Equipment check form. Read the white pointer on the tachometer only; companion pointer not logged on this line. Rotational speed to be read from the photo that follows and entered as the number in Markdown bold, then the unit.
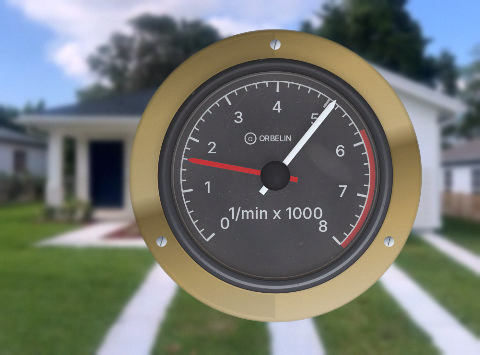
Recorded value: **5100** rpm
